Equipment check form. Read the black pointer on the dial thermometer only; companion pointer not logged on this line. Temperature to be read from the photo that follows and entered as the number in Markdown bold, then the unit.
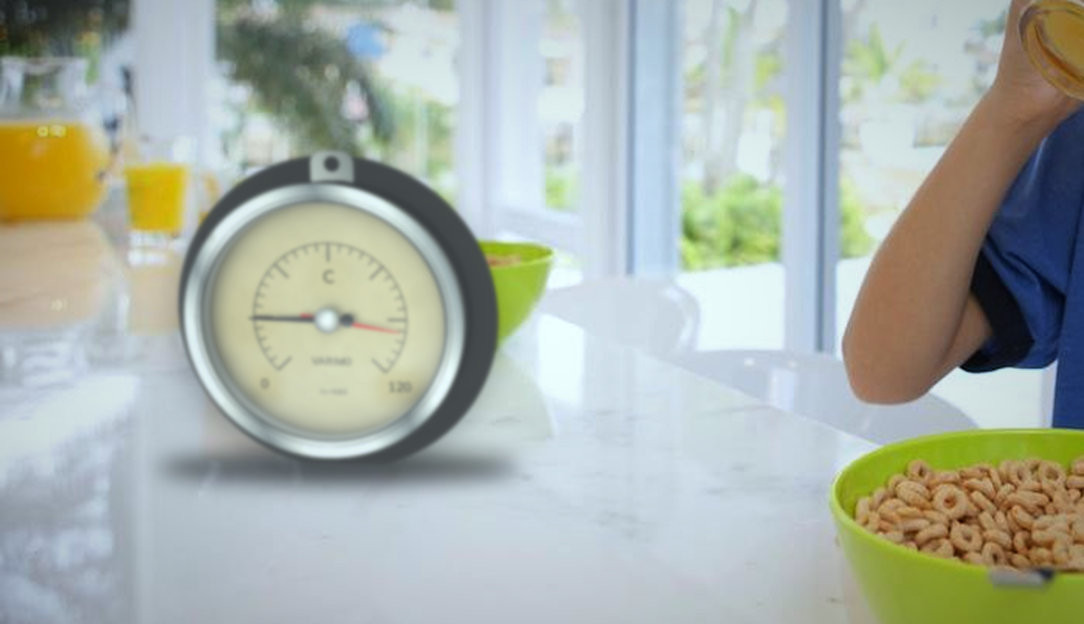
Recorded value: **20** °C
